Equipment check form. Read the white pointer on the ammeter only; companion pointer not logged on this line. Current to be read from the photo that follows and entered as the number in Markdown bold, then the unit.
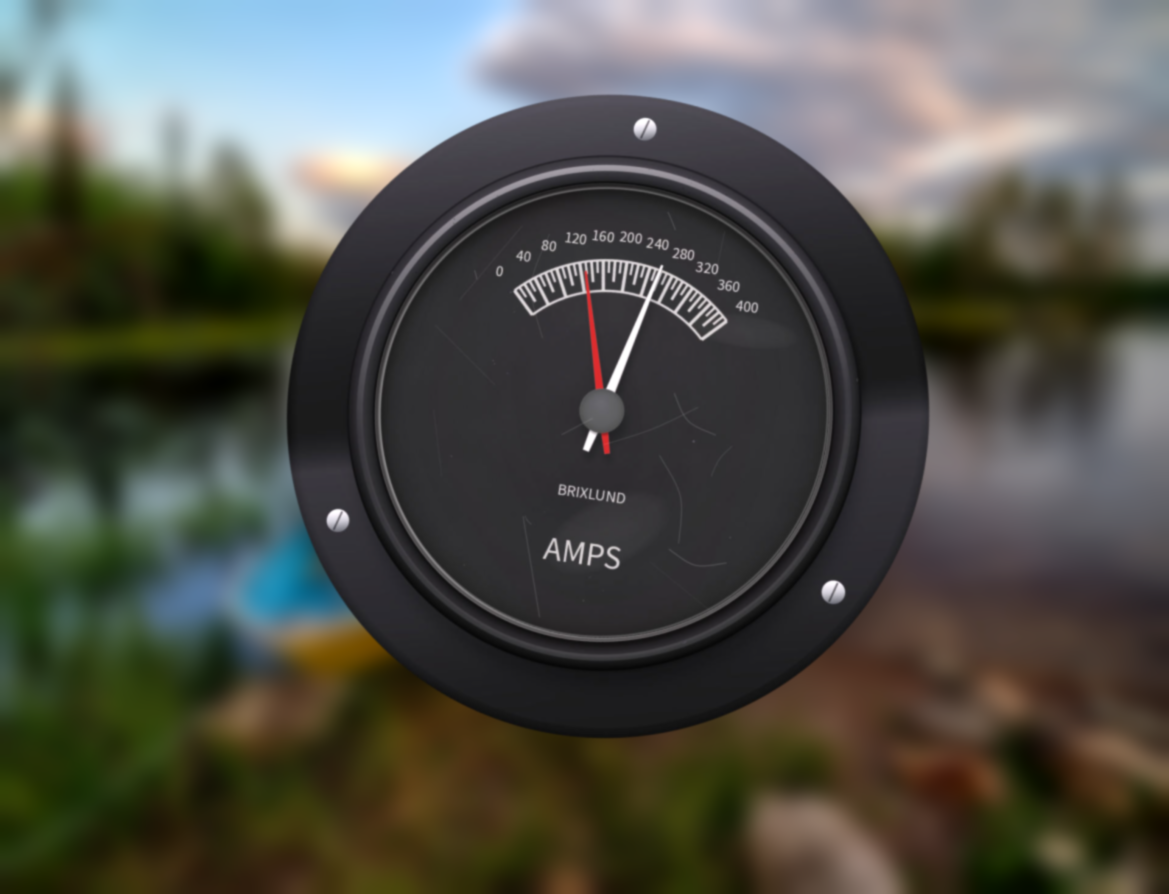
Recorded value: **260** A
